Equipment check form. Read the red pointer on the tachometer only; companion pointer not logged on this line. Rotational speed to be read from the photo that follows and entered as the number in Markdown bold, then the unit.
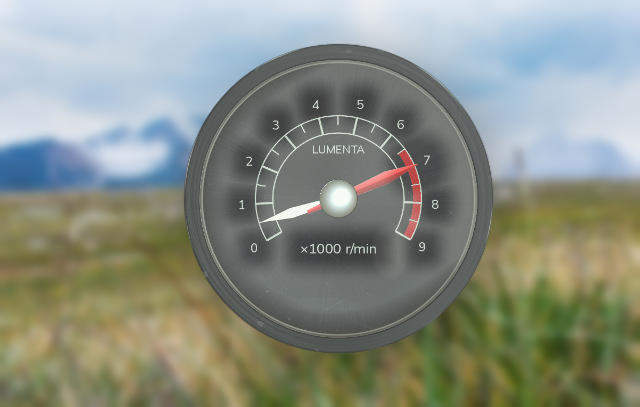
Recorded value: **7000** rpm
